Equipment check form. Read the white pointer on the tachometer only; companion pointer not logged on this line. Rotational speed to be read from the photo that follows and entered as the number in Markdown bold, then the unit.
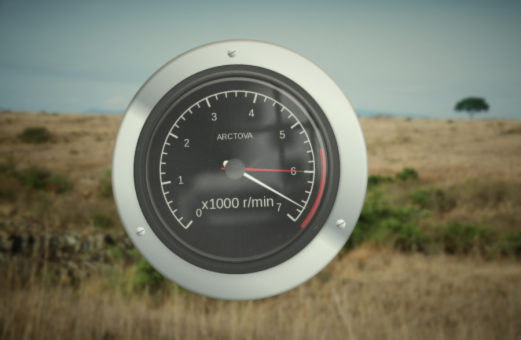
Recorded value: **6700** rpm
